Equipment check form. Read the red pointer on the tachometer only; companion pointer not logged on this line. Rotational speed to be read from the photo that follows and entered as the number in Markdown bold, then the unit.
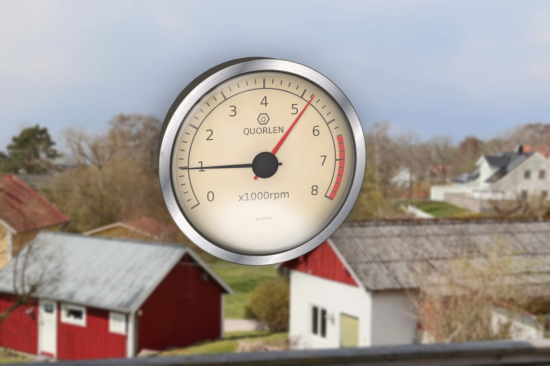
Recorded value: **5200** rpm
